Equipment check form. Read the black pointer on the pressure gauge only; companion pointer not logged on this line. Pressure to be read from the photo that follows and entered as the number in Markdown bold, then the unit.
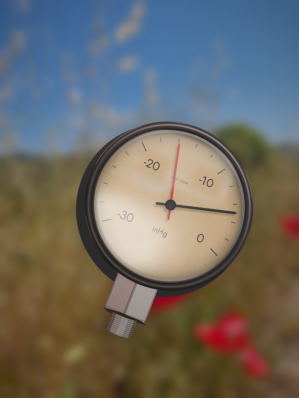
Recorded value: **-5** inHg
